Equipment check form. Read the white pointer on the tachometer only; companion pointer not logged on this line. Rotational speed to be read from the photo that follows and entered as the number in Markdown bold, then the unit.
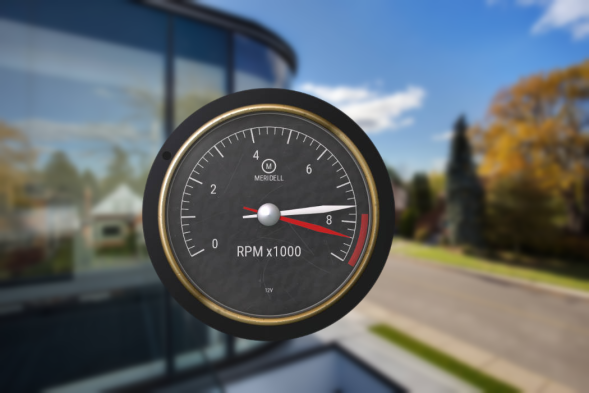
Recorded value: **7600** rpm
